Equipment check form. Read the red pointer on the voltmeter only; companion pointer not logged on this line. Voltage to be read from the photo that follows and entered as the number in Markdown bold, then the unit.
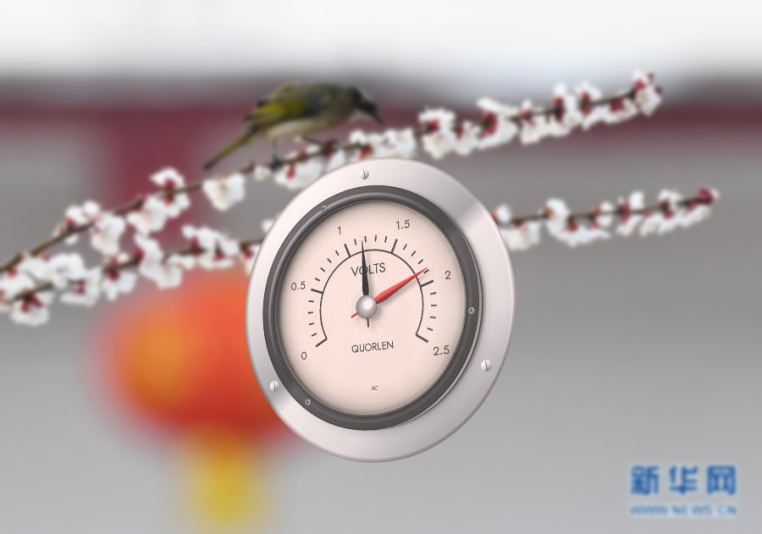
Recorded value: **1.9** V
